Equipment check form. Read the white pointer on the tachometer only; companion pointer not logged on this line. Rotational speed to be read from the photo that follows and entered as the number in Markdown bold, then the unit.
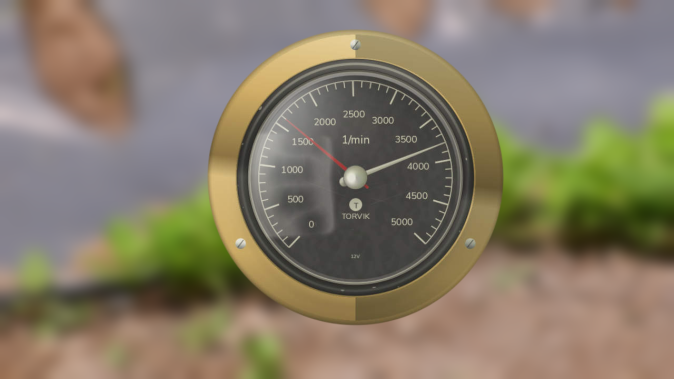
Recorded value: **3800** rpm
